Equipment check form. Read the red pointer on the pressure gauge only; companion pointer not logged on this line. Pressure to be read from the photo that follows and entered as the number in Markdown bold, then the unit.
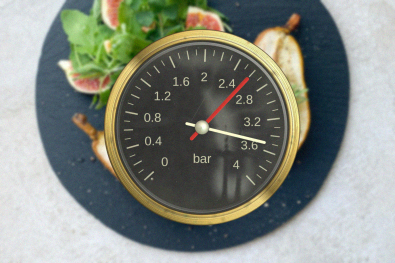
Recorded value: **2.6** bar
